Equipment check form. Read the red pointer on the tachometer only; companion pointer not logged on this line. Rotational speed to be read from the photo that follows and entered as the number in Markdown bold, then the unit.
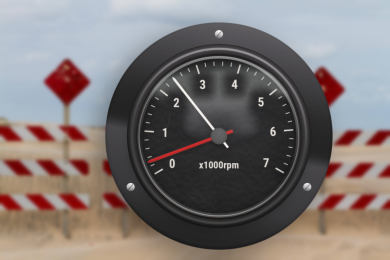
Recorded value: **300** rpm
